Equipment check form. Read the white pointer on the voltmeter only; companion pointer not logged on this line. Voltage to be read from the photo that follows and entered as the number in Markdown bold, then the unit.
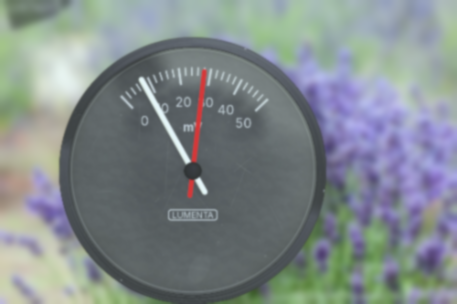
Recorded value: **8** mV
